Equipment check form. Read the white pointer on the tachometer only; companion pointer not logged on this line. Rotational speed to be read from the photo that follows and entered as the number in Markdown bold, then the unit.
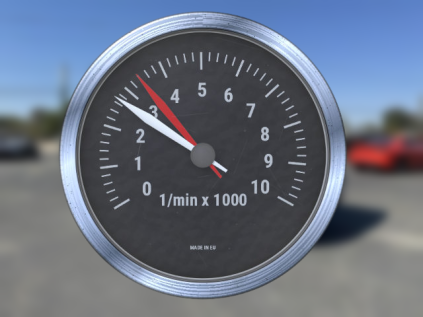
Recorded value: **2700** rpm
